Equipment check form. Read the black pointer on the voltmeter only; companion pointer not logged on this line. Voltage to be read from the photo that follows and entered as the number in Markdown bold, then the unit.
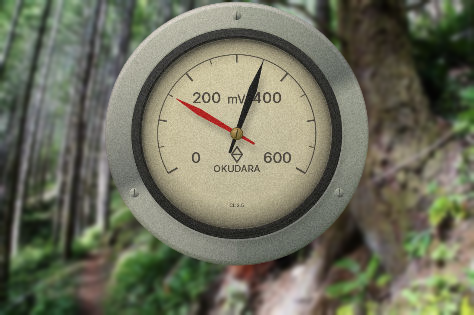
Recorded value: **350** mV
